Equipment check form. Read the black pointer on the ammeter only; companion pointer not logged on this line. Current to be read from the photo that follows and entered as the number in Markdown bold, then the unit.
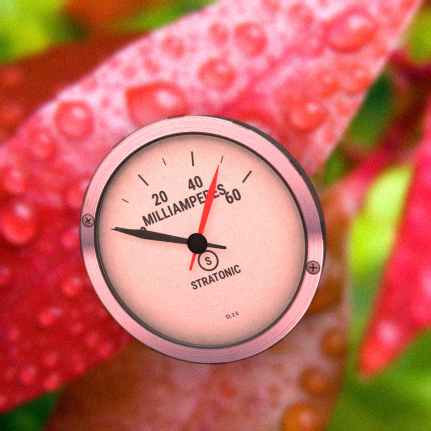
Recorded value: **0** mA
